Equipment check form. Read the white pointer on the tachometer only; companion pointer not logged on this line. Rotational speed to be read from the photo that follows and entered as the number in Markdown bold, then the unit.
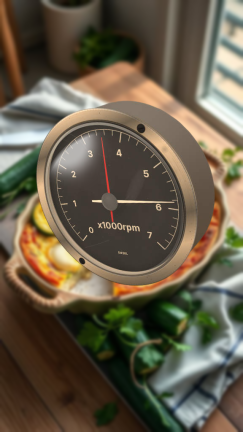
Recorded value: **5800** rpm
